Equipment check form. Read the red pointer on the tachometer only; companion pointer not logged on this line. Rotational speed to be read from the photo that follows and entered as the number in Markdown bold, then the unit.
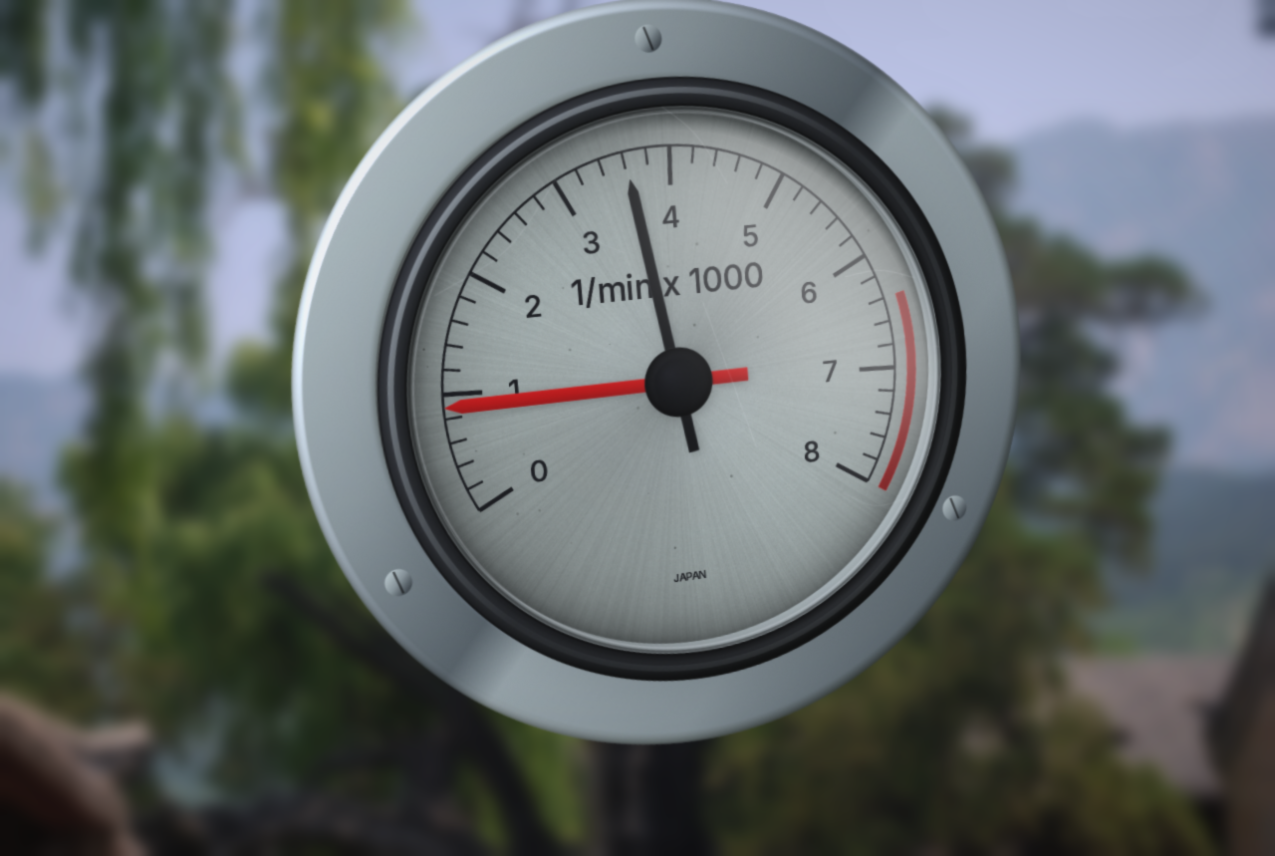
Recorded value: **900** rpm
